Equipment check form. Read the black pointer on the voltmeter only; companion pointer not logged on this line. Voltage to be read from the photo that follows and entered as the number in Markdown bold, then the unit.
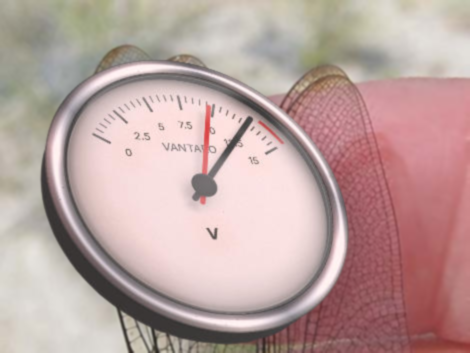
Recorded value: **12.5** V
